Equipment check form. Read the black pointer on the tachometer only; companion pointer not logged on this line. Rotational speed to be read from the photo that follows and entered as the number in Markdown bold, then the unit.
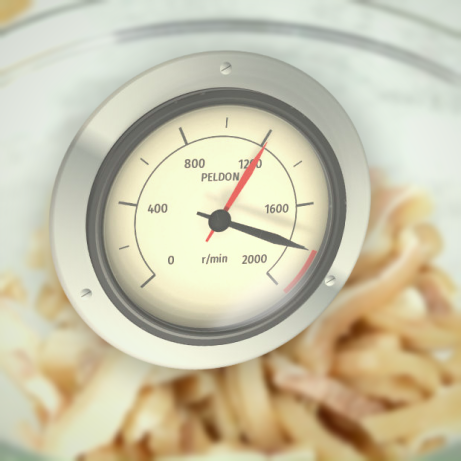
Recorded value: **1800** rpm
